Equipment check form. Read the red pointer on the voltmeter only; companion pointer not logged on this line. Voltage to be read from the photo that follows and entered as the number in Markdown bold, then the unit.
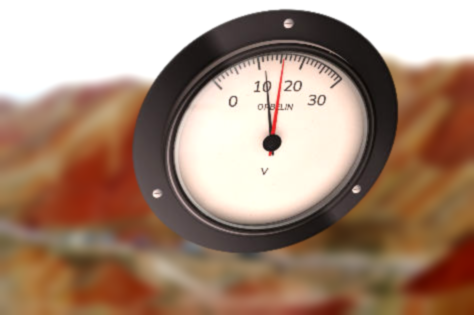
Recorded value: **15** V
